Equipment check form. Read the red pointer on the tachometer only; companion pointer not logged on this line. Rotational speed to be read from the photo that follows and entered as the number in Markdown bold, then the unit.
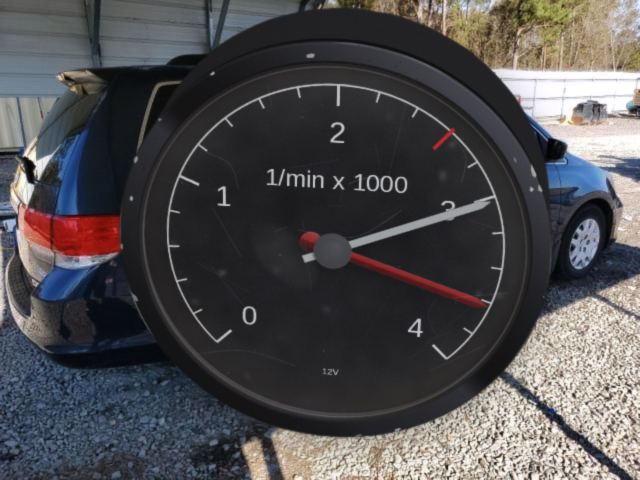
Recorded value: **3600** rpm
